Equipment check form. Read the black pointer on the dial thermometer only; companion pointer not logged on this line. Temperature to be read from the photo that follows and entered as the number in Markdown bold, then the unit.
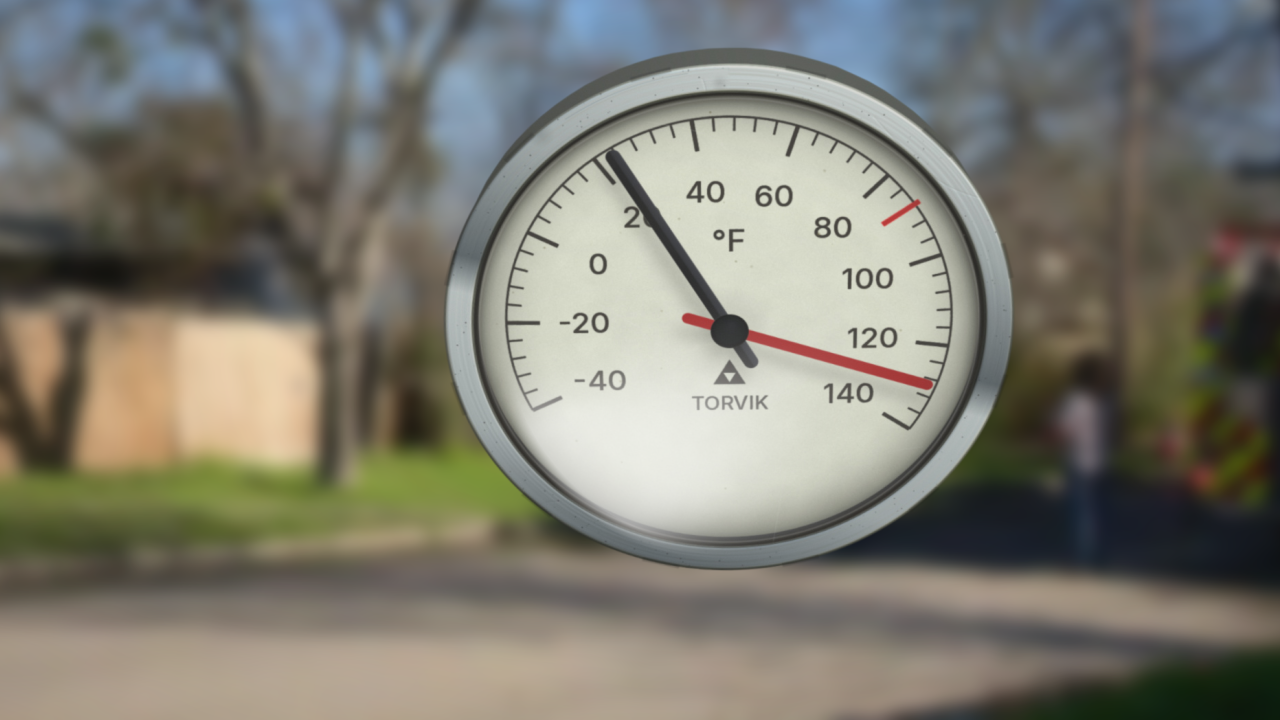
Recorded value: **24** °F
